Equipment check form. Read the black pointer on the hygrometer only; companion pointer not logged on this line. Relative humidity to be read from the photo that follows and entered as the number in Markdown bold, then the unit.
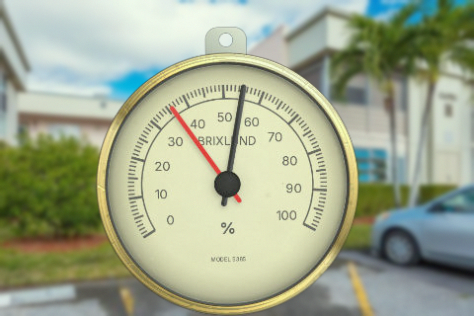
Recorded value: **55** %
